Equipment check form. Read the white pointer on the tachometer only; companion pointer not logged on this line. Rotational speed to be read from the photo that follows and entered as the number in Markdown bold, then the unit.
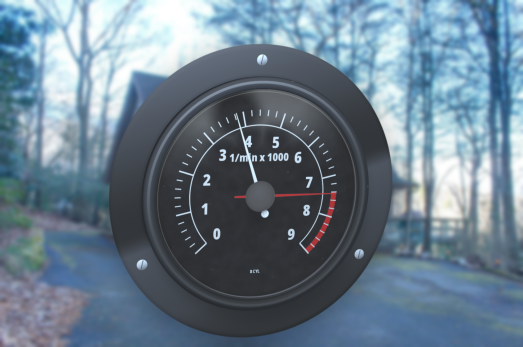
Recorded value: **3800** rpm
